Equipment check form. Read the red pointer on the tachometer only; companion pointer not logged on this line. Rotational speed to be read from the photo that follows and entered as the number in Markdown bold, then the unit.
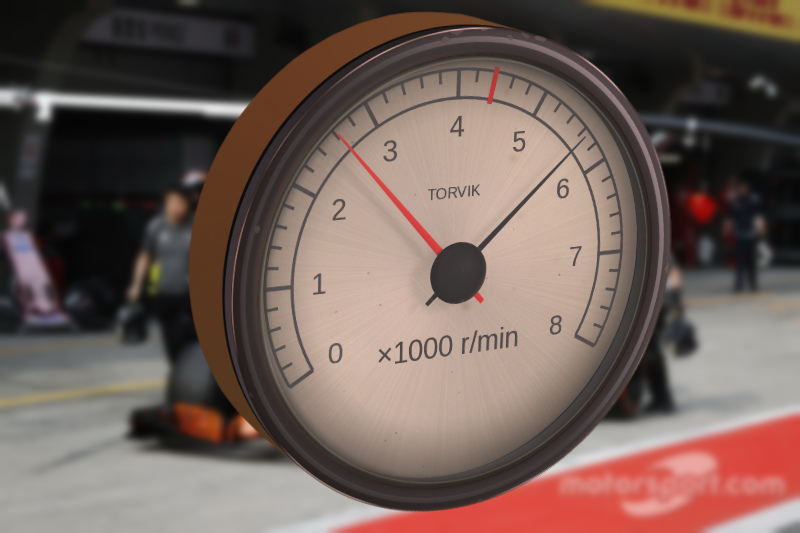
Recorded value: **2600** rpm
